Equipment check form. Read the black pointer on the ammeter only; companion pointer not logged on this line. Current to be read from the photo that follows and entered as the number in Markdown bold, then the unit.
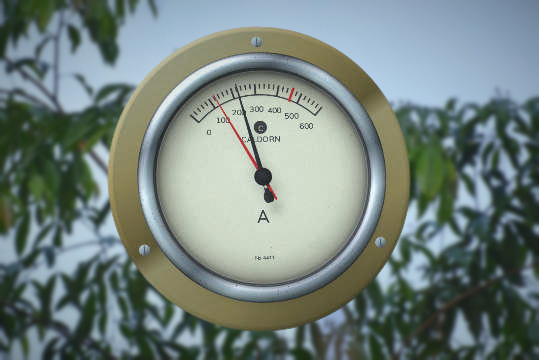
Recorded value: **220** A
